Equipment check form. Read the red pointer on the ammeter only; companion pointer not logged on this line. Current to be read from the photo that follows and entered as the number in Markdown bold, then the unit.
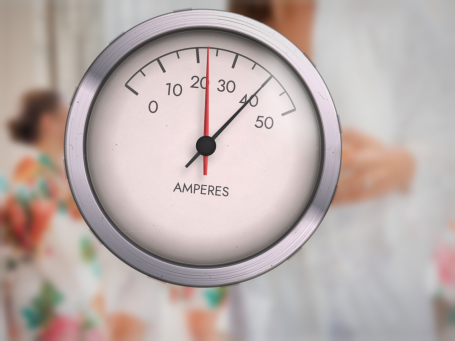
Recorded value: **22.5** A
